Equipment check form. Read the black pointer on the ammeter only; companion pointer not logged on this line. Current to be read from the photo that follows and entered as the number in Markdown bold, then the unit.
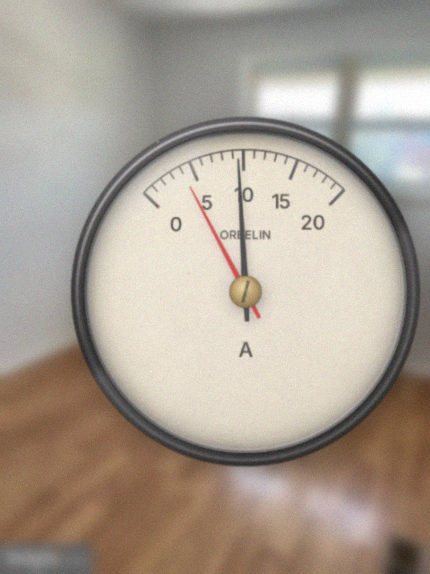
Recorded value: **9.5** A
